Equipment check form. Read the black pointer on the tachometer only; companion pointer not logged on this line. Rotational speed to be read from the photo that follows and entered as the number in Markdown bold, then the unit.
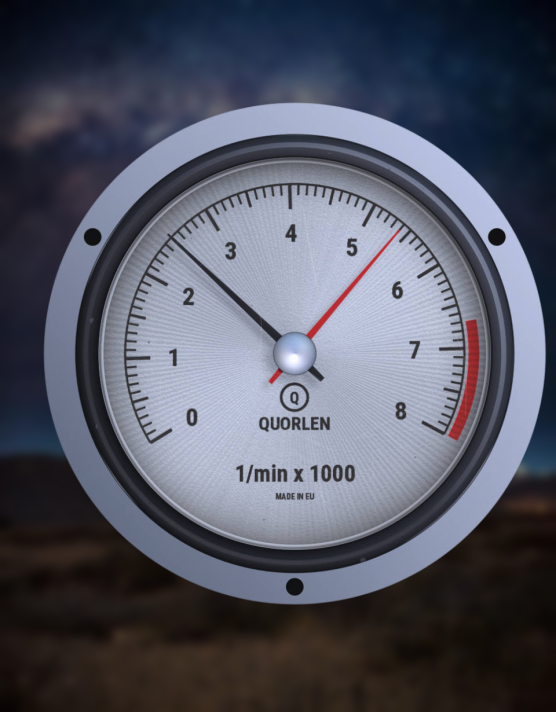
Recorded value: **2500** rpm
